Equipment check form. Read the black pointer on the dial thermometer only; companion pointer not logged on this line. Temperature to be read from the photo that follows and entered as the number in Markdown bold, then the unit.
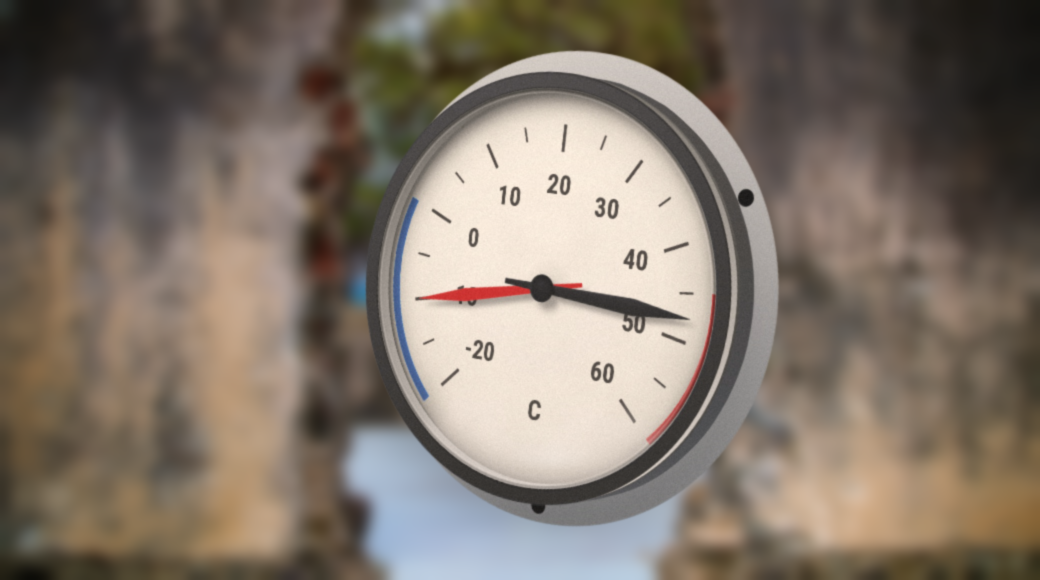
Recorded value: **47.5** °C
